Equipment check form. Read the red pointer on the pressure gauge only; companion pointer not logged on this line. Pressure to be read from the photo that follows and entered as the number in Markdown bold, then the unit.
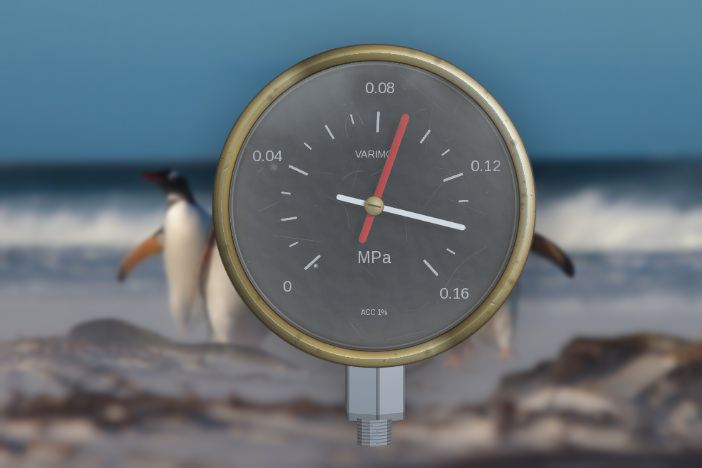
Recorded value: **0.09** MPa
